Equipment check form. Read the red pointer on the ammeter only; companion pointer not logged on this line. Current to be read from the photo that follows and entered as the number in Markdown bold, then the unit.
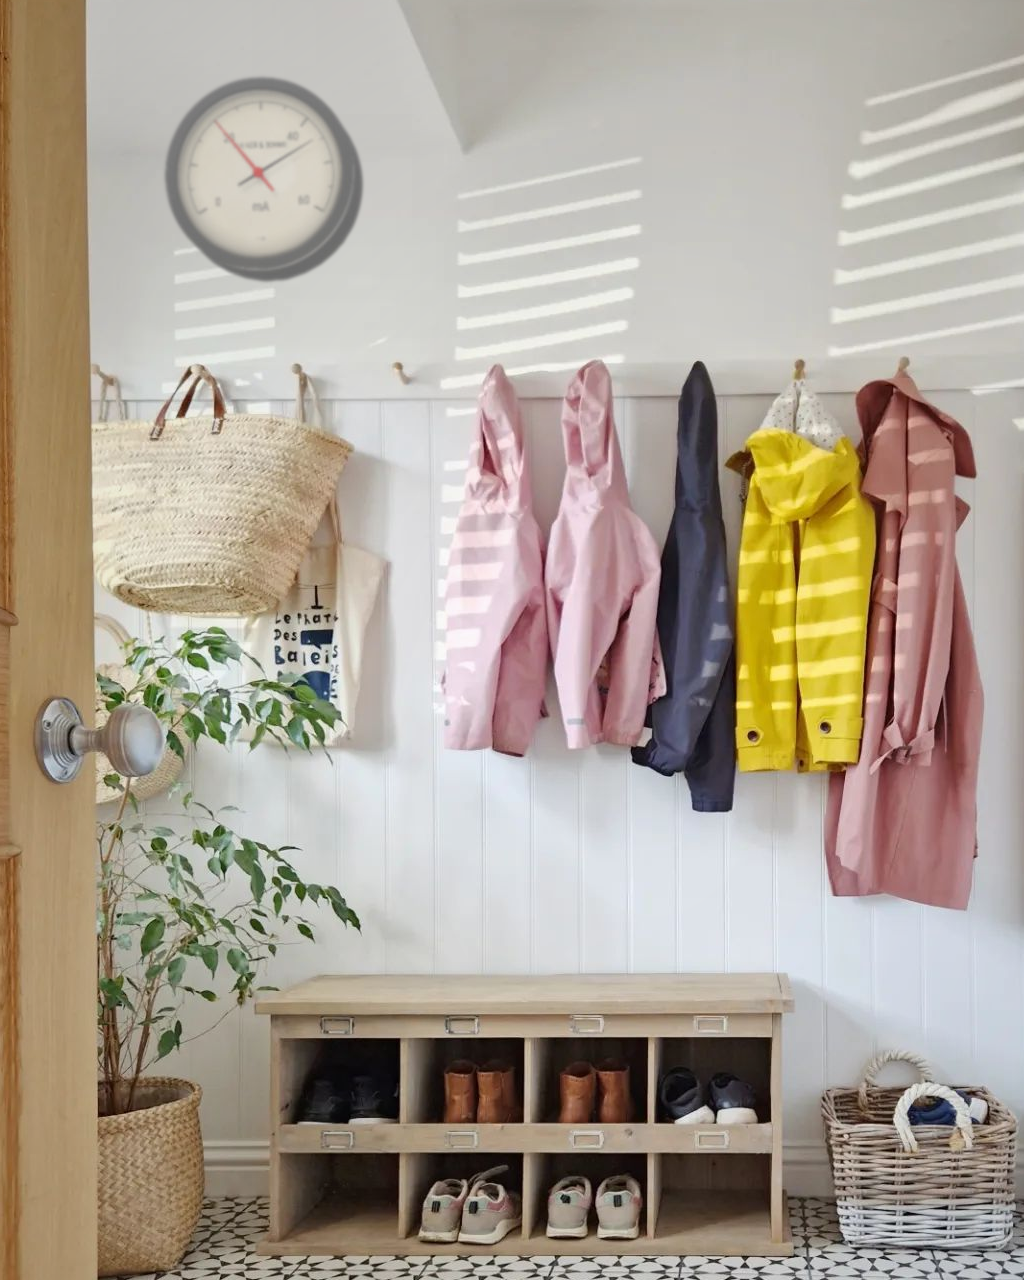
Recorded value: **20** mA
